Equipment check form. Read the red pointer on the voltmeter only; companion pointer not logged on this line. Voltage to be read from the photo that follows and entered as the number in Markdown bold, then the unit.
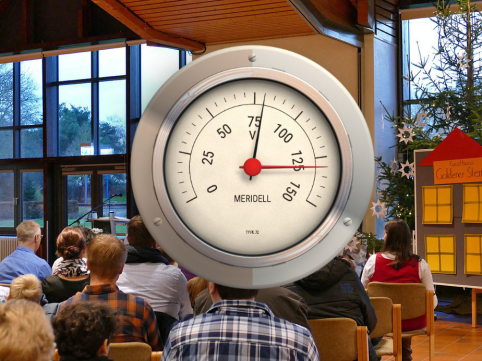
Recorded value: **130** V
